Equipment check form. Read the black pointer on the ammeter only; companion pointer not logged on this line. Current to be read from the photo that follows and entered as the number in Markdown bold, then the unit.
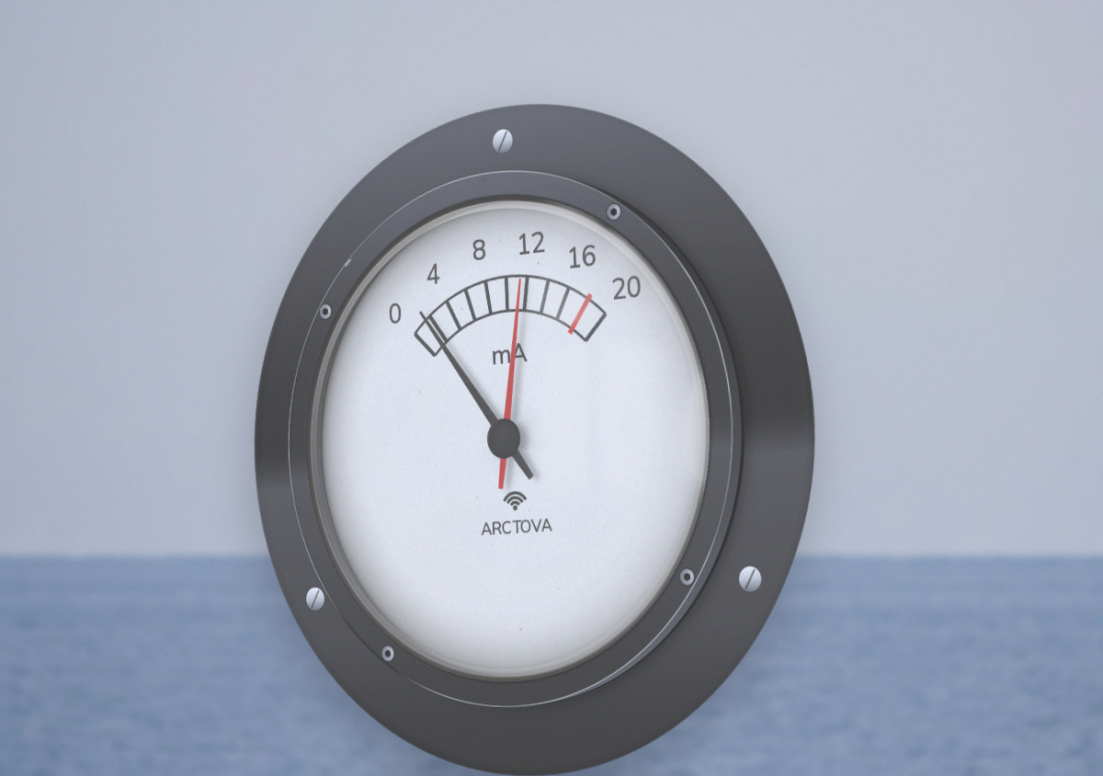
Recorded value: **2** mA
